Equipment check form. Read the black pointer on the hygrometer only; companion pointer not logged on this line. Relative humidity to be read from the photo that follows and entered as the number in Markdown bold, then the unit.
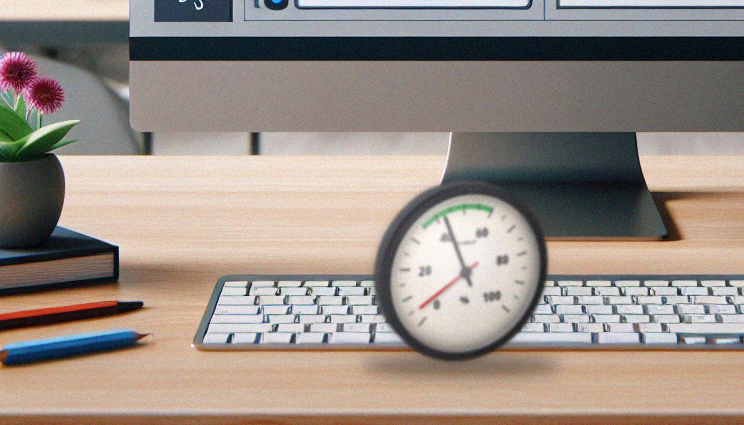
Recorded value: **42.5** %
